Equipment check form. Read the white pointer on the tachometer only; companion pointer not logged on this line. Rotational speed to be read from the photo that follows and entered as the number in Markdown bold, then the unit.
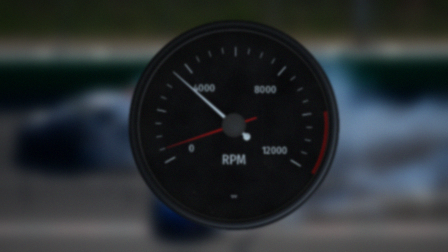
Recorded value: **3500** rpm
